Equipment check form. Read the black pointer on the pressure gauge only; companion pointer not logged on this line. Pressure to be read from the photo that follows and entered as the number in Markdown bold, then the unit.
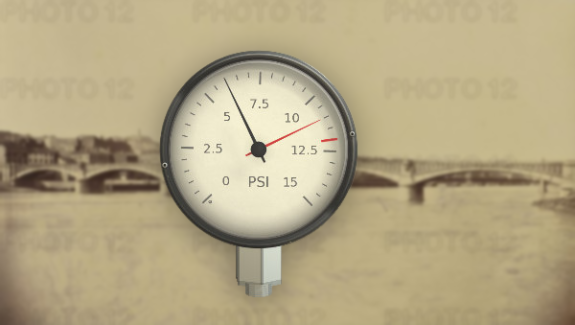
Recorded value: **6** psi
